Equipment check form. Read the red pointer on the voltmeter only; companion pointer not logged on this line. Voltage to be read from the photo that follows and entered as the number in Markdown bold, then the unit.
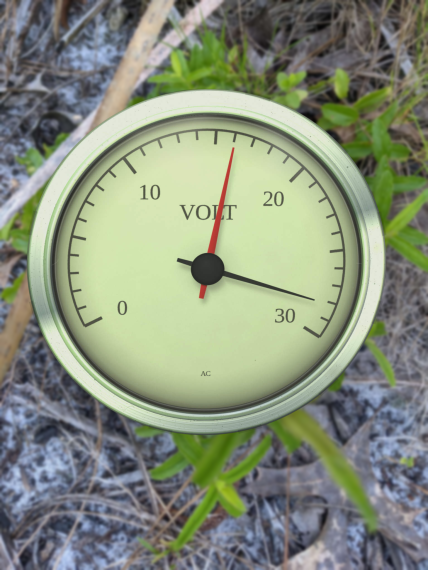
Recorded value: **16** V
